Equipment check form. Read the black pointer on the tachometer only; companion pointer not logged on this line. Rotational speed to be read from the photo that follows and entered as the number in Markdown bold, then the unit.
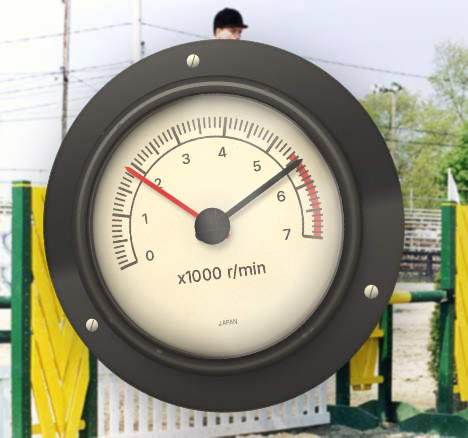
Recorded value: **5600** rpm
